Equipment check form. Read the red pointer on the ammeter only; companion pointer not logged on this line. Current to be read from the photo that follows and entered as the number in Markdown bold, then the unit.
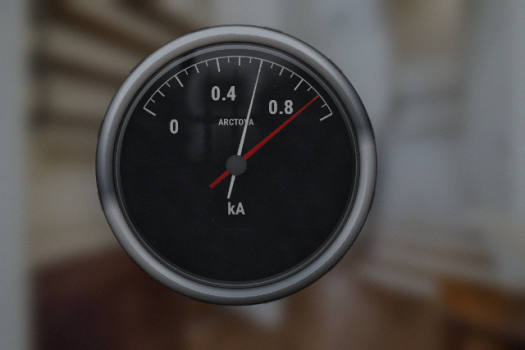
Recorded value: **0.9** kA
